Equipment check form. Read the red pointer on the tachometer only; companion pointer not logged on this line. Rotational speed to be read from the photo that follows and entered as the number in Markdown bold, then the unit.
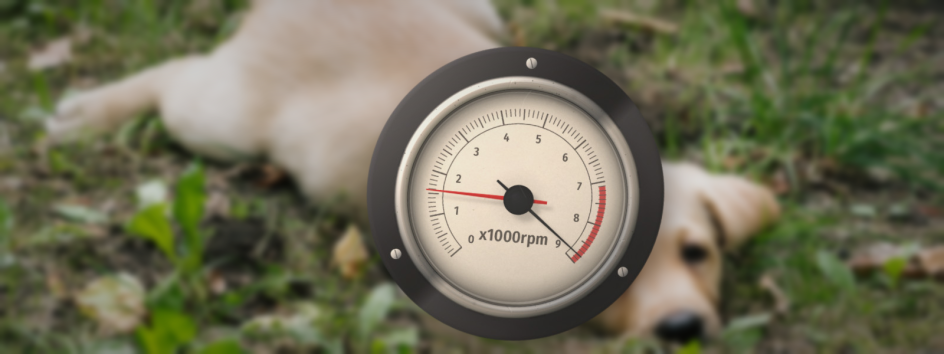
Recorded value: **1600** rpm
